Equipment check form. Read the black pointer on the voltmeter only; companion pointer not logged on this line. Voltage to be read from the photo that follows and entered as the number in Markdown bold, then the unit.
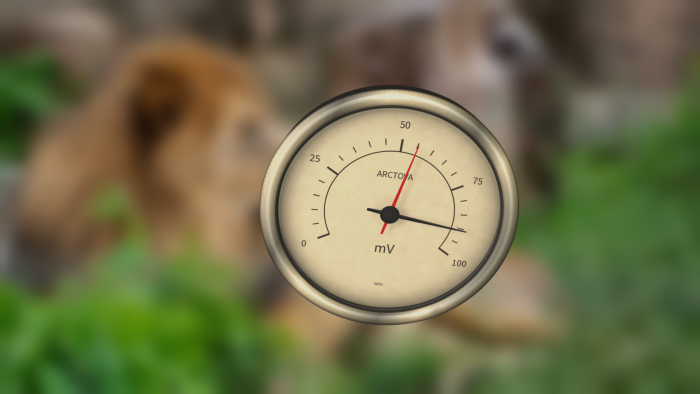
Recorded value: **90** mV
